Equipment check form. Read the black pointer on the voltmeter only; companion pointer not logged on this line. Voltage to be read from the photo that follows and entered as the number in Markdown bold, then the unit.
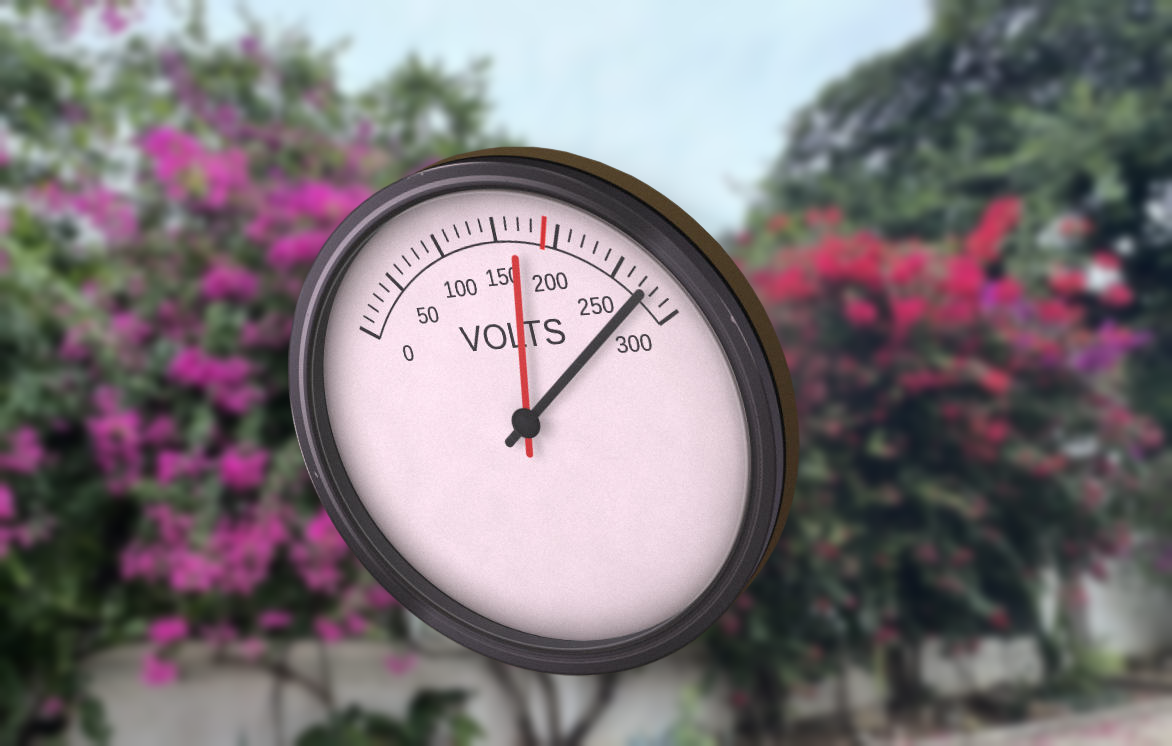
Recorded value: **275** V
